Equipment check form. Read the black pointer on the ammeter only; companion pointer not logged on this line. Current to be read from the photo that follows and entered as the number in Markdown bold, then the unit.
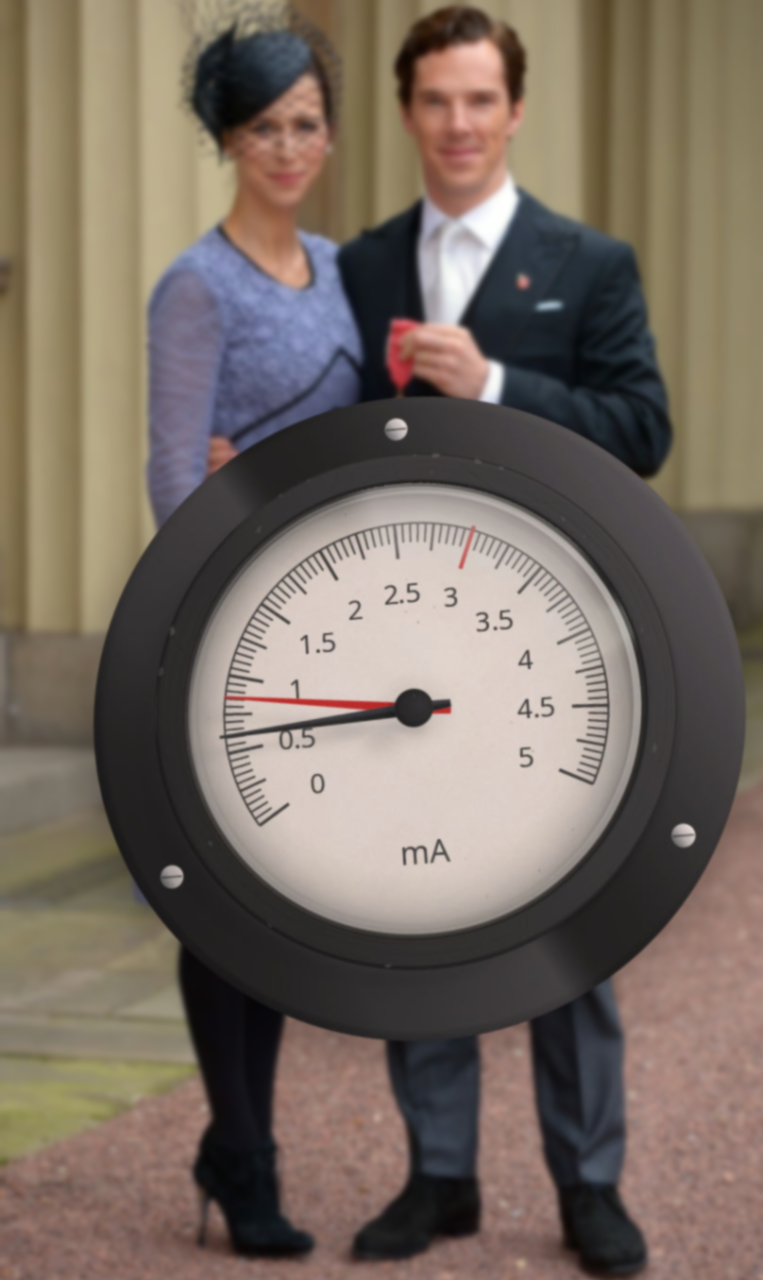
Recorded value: **0.6** mA
